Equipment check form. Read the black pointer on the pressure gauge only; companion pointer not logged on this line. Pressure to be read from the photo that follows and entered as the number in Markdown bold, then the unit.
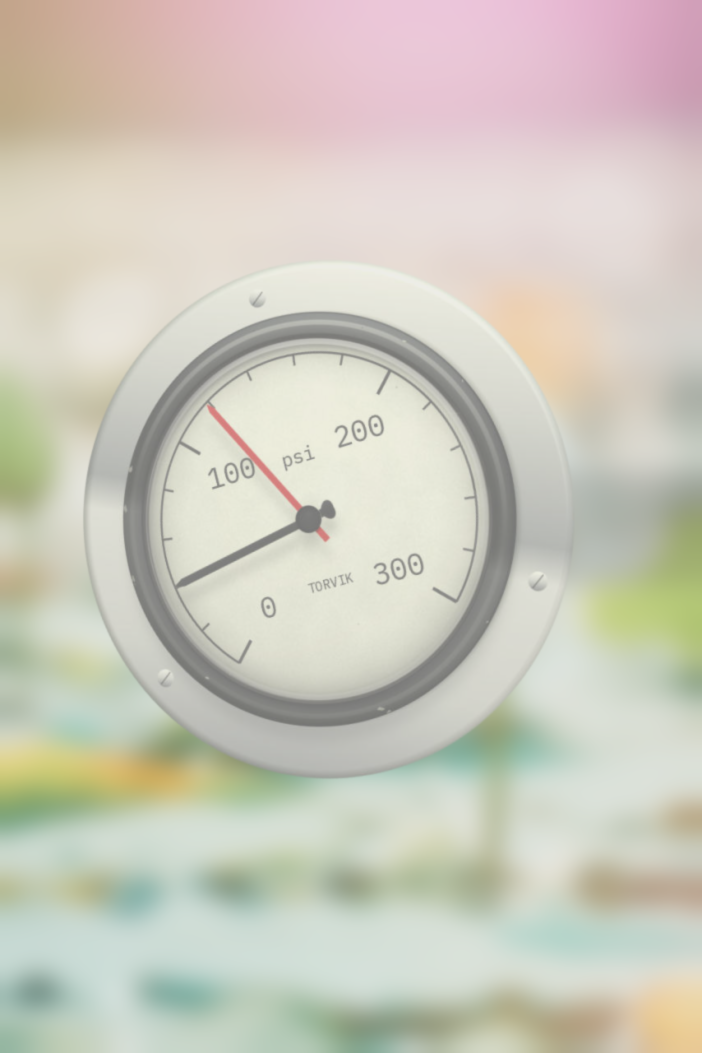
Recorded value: **40** psi
